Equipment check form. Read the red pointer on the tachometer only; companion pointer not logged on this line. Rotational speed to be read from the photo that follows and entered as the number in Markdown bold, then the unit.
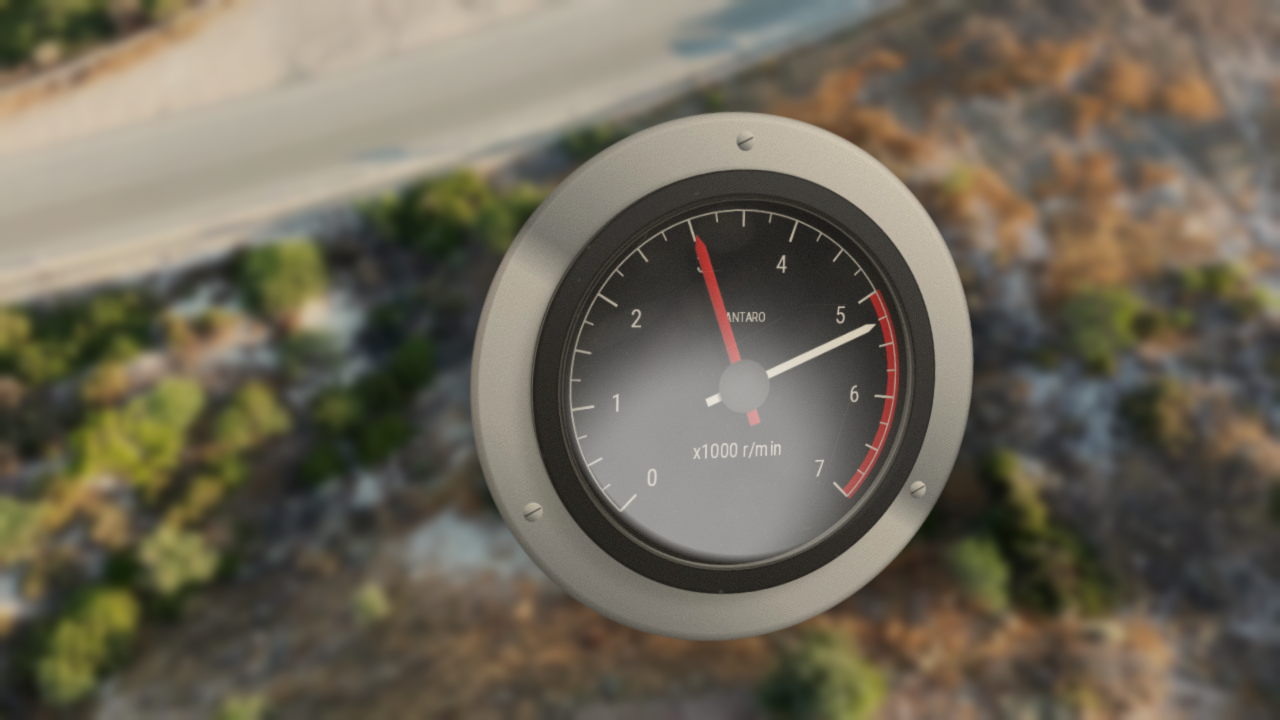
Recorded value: **3000** rpm
